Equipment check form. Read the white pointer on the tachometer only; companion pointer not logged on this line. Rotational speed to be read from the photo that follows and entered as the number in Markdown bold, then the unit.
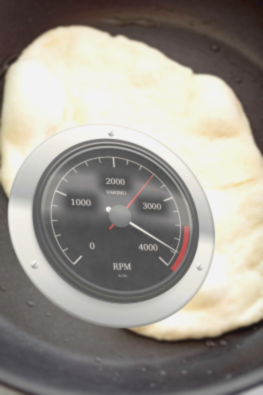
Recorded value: **3800** rpm
